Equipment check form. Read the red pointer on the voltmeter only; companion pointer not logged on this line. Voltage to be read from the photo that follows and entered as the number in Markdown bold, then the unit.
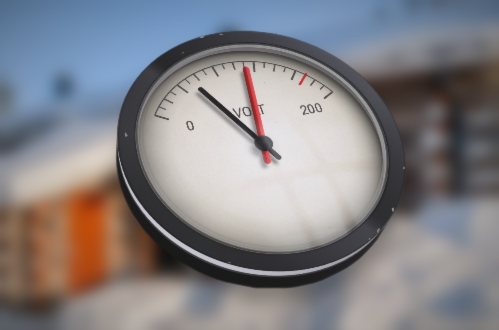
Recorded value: **110** V
